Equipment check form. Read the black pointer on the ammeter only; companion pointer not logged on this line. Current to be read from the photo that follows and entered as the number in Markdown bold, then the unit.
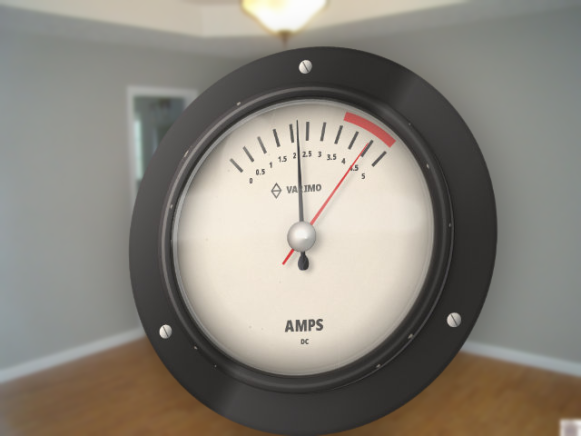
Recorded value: **2.25** A
